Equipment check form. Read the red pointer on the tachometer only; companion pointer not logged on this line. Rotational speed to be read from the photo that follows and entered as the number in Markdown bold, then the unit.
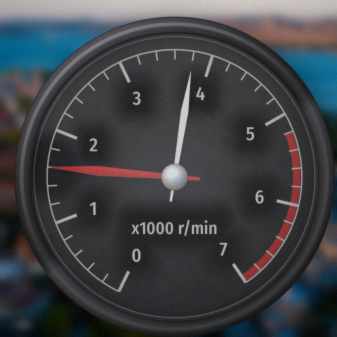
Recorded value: **1600** rpm
